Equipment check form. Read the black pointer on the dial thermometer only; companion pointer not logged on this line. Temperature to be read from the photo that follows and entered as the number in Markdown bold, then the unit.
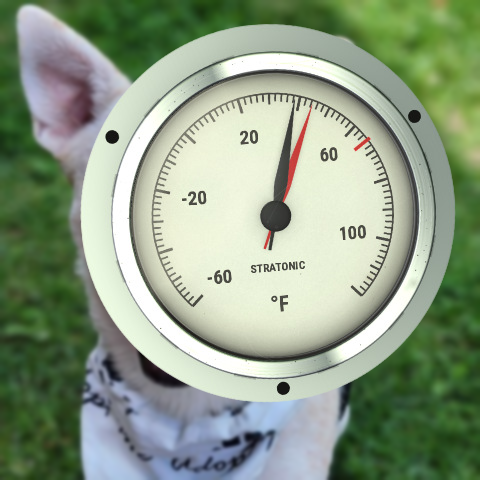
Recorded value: **38** °F
